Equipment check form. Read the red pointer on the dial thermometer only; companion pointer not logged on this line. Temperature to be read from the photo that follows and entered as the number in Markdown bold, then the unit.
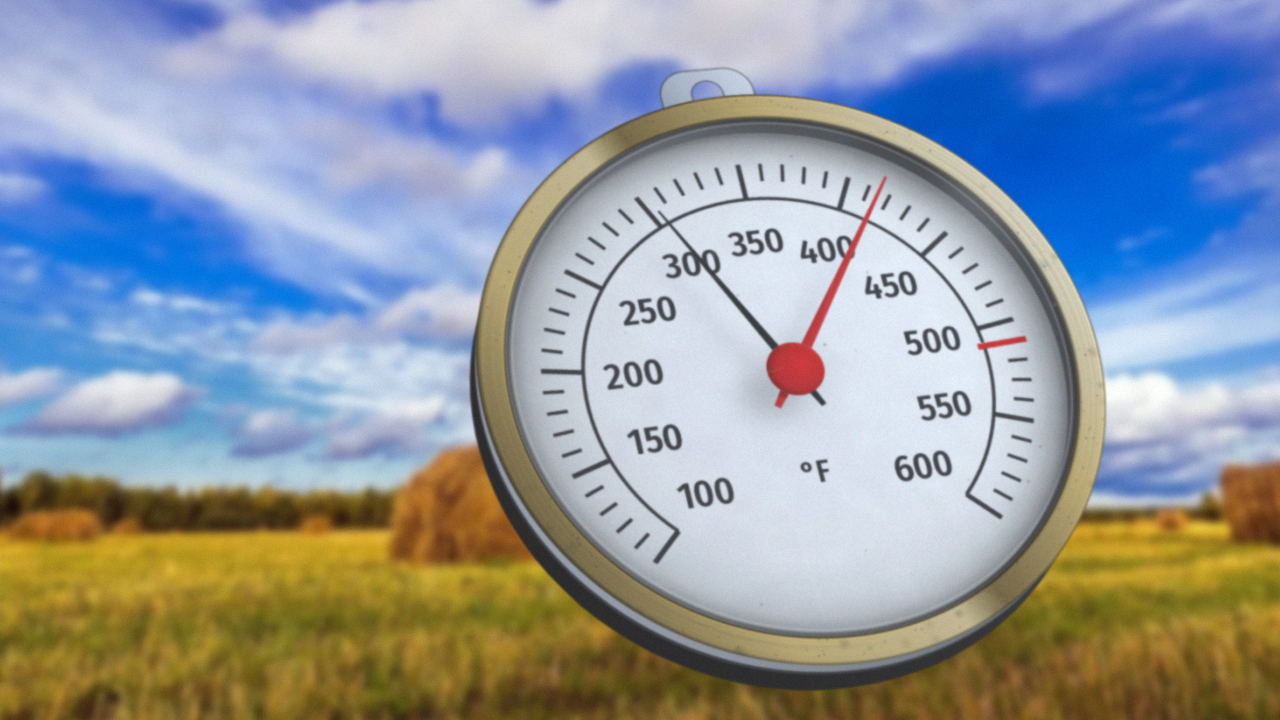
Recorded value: **415** °F
